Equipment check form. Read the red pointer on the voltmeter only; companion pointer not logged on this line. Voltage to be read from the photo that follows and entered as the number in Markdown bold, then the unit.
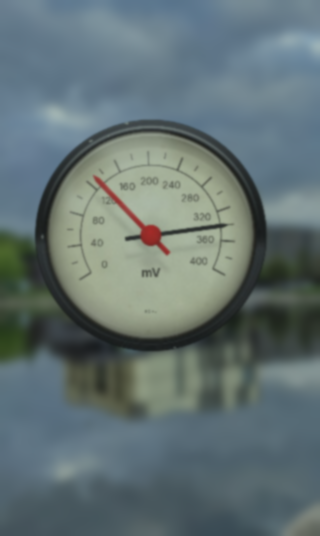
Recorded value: **130** mV
